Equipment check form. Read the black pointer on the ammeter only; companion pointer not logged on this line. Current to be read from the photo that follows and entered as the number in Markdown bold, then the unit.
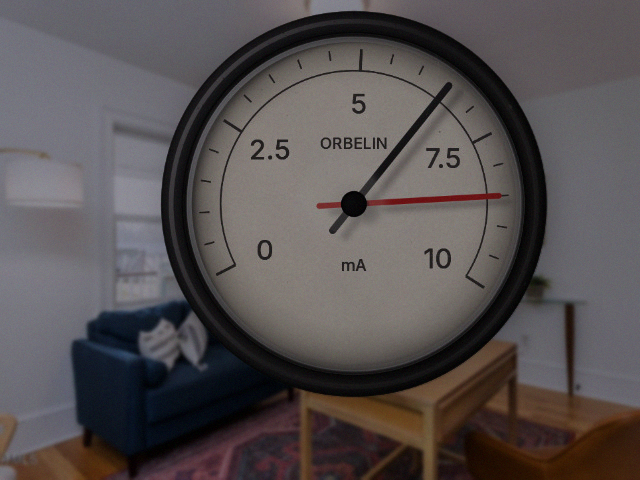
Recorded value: **6.5** mA
